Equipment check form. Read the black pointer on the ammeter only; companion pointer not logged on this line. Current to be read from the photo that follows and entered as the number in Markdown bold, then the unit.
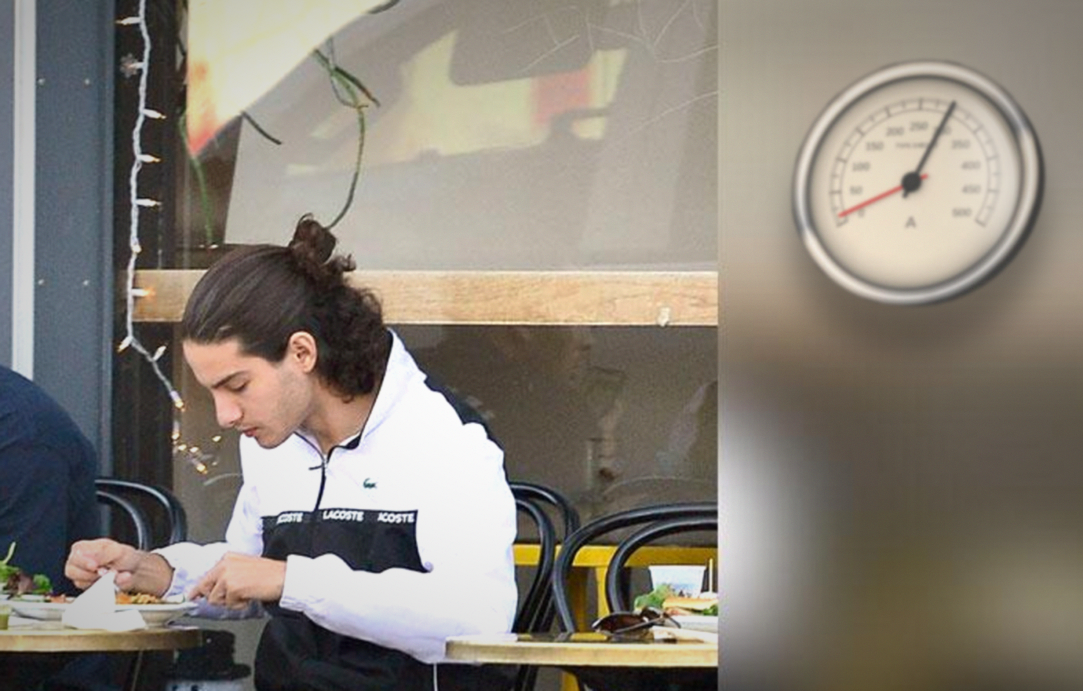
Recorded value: **300** A
